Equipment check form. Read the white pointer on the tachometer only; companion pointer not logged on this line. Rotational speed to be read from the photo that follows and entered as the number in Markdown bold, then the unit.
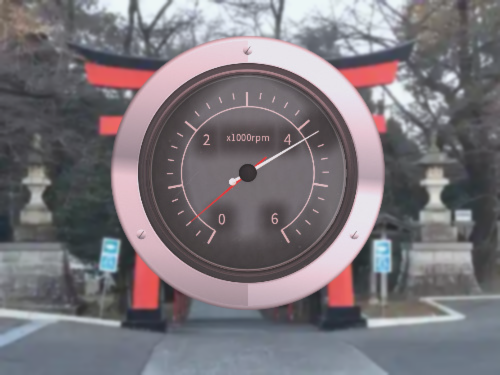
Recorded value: **4200** rpm
